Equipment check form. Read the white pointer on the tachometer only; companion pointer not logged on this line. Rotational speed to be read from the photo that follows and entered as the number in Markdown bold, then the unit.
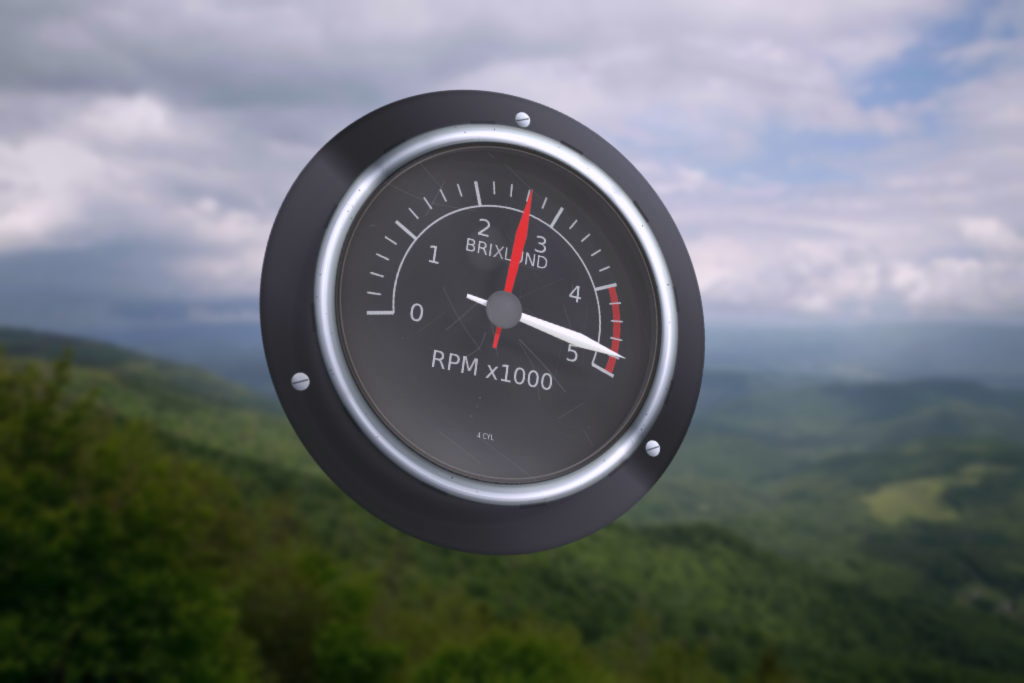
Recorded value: **4800** rpm
